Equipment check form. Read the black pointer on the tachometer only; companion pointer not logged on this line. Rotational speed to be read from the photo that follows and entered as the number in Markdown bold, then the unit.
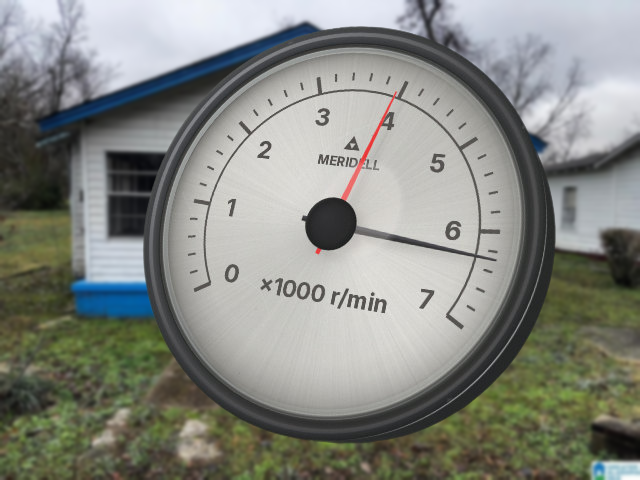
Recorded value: **6300** rpm
